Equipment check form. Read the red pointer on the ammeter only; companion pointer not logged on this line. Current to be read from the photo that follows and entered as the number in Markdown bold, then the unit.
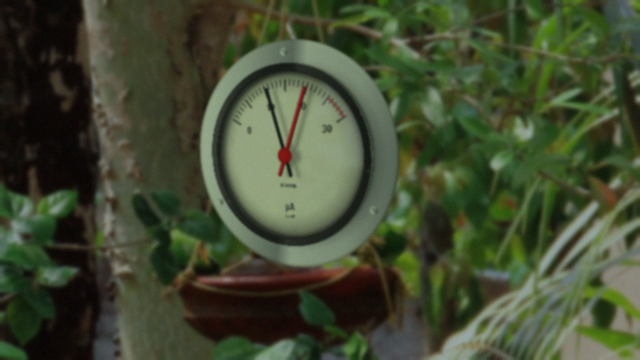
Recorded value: **20** µA
